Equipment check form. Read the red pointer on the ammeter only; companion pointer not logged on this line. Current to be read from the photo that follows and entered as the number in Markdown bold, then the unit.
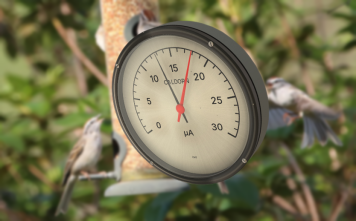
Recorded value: **18** µA
